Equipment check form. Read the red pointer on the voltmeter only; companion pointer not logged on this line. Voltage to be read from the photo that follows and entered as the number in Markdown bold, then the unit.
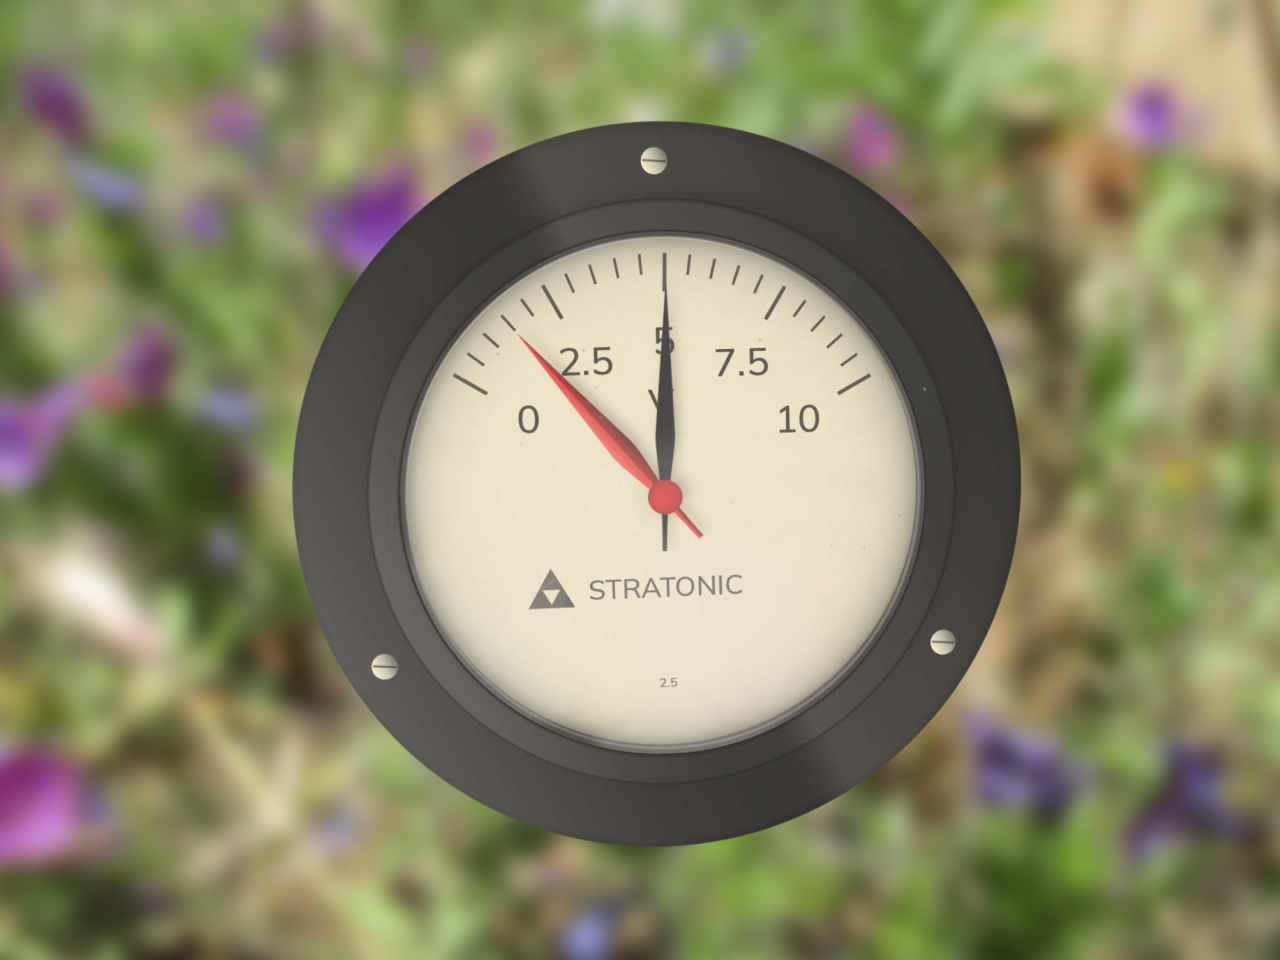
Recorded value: **1.5** V
